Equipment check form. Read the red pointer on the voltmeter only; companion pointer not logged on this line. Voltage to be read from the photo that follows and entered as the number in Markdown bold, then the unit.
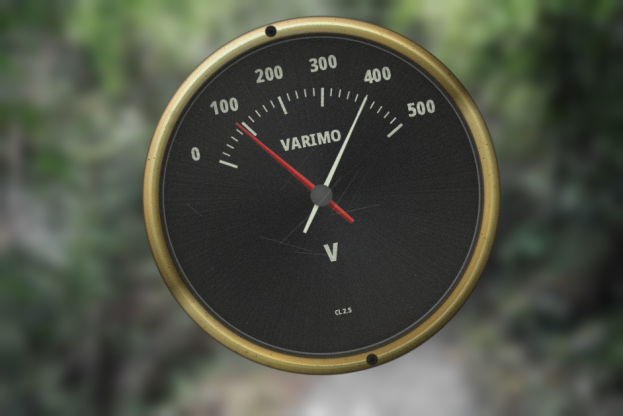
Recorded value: **90** V
